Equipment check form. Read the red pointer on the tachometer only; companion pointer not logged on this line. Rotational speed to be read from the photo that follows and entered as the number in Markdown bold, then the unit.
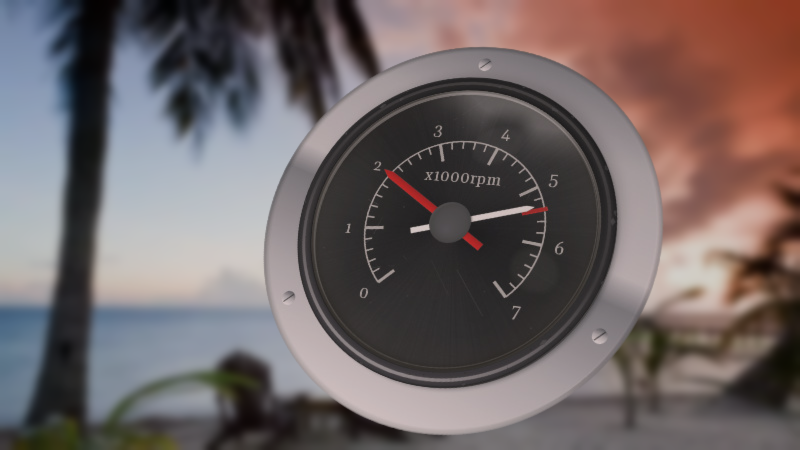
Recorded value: **2000** rpm
